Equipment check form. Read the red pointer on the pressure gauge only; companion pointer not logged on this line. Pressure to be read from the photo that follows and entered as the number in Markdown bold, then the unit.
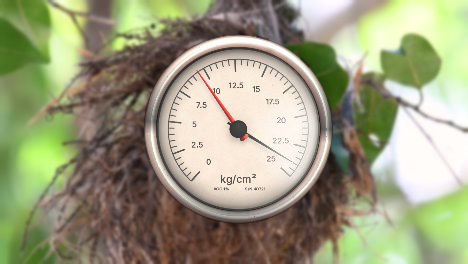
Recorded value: **9.5** kg/cm²
